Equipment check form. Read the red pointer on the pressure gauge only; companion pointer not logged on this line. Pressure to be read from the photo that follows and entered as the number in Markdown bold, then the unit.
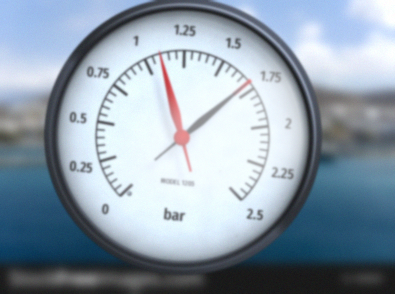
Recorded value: **1.1** bar
